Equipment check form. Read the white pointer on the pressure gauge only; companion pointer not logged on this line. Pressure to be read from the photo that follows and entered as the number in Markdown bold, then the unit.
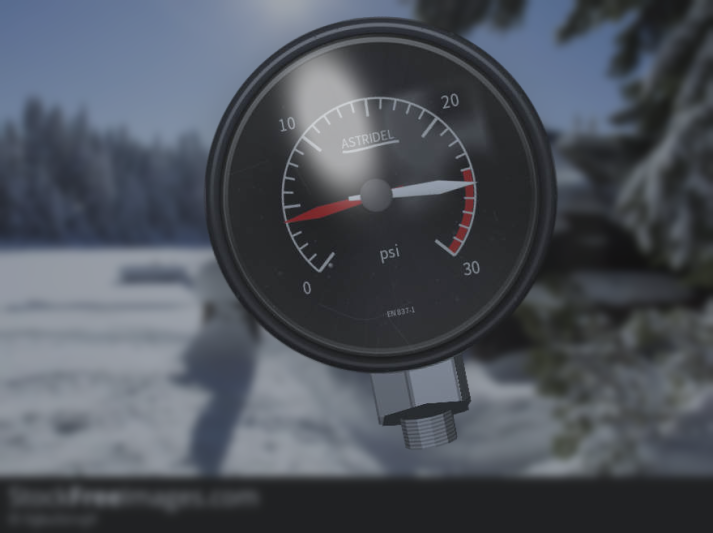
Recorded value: **25** psi
